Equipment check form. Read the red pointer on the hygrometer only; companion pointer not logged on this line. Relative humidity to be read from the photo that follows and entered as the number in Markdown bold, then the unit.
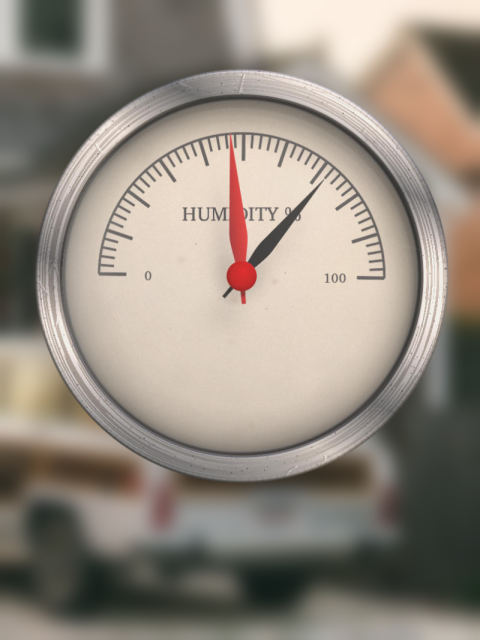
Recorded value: **47** %
